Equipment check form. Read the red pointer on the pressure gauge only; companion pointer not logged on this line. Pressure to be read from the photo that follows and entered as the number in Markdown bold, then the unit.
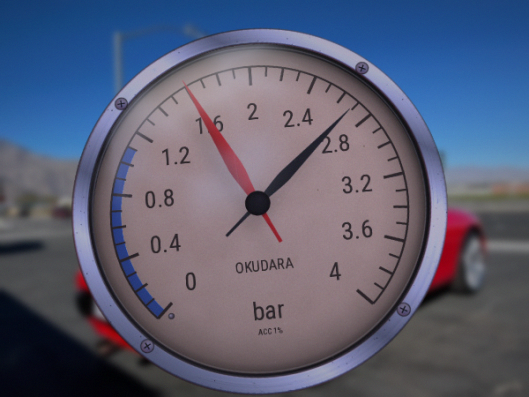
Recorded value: **1.6** bar
